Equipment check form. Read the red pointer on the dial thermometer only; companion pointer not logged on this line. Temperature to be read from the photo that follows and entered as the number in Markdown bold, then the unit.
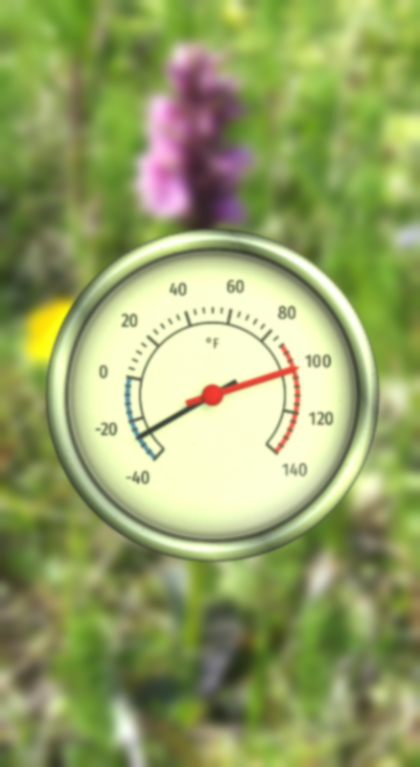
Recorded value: **100** °F
